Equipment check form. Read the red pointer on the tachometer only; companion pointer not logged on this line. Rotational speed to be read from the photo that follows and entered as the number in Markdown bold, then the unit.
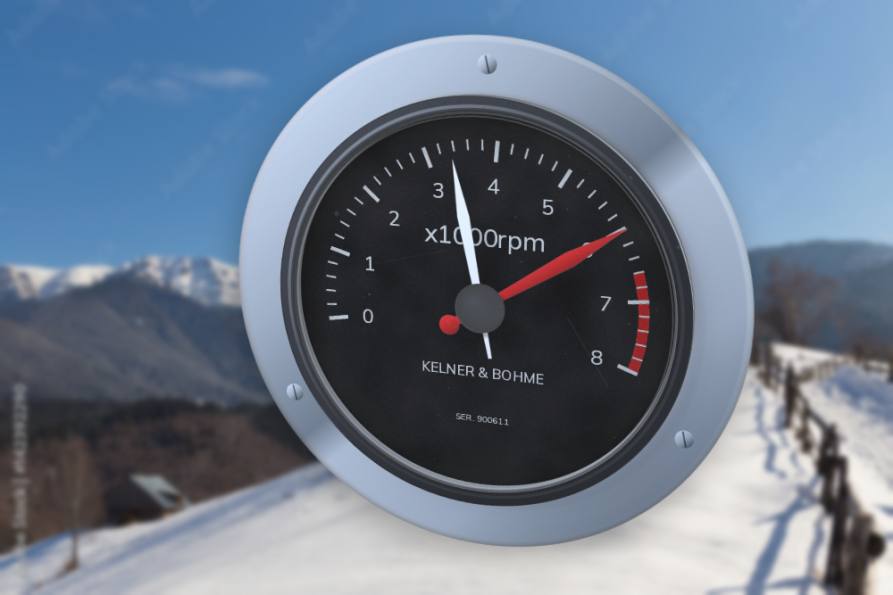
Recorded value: **6000** rpm
